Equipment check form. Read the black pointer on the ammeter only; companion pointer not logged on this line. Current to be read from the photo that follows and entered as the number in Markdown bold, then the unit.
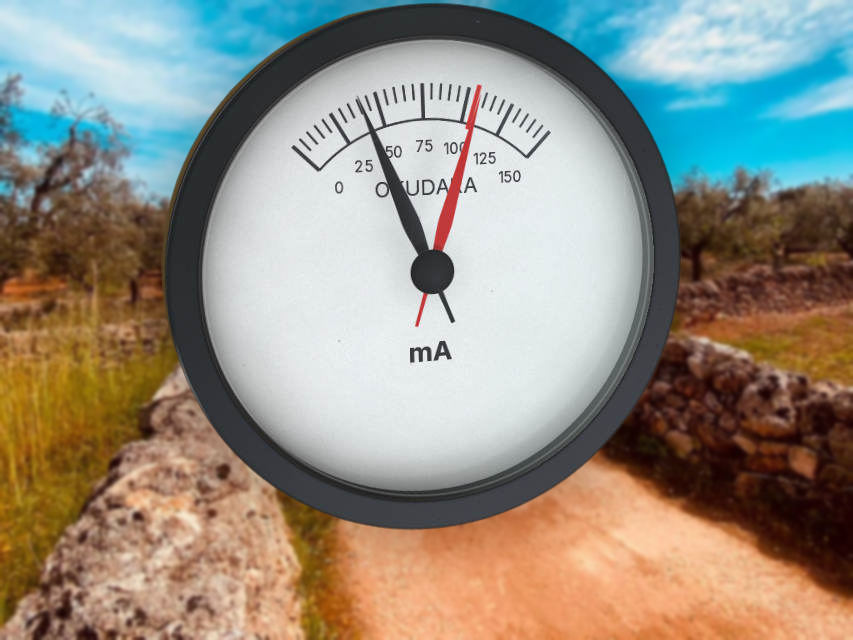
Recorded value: **40** mA
